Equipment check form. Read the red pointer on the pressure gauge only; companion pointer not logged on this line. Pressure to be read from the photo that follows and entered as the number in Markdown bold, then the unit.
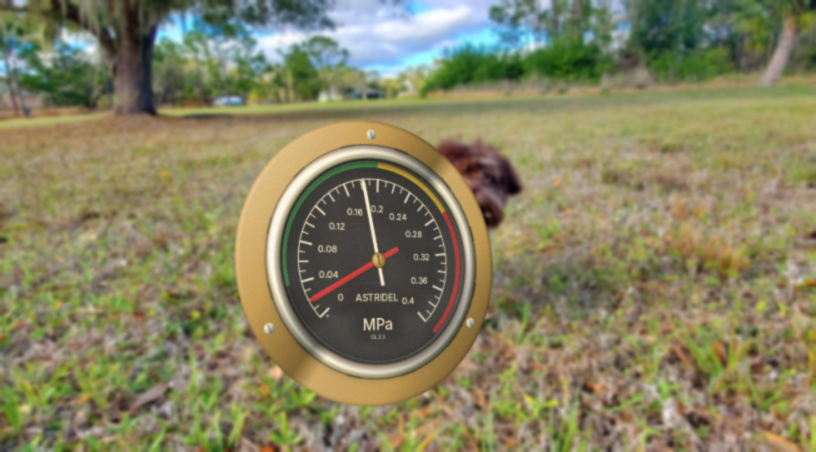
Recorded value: **0.02** MPa
